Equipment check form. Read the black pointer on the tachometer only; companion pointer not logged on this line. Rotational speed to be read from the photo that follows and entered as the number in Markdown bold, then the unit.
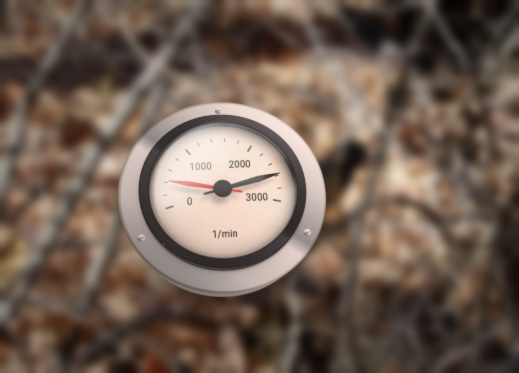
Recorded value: **2600** rpm
